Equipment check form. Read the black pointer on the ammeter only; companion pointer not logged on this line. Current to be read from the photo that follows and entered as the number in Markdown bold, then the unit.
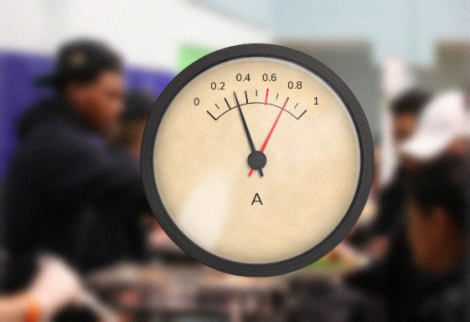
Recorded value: **0.3** A
